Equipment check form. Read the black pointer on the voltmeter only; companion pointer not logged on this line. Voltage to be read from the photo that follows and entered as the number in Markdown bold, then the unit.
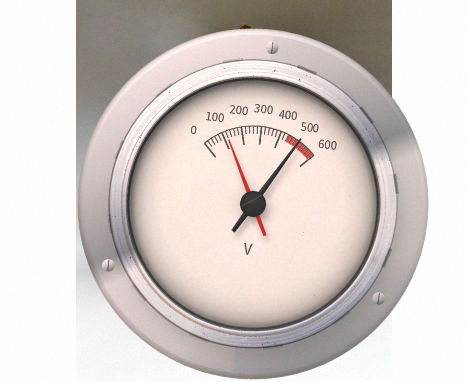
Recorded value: **500** V
